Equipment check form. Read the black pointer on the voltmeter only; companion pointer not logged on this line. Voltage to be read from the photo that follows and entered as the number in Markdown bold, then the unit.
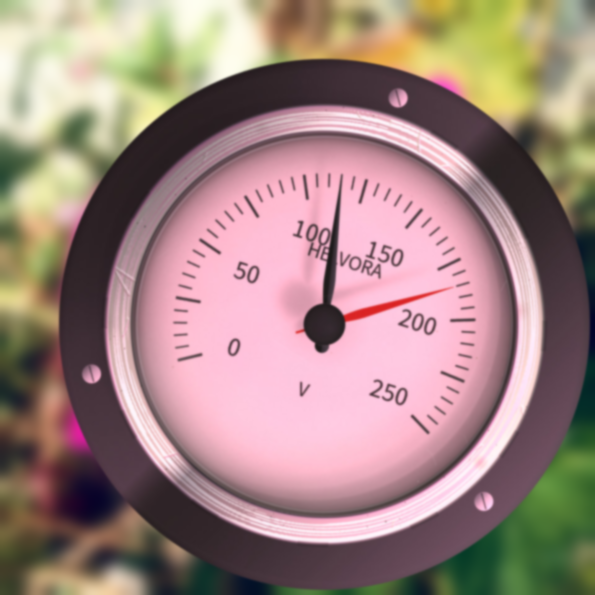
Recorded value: **115** V
